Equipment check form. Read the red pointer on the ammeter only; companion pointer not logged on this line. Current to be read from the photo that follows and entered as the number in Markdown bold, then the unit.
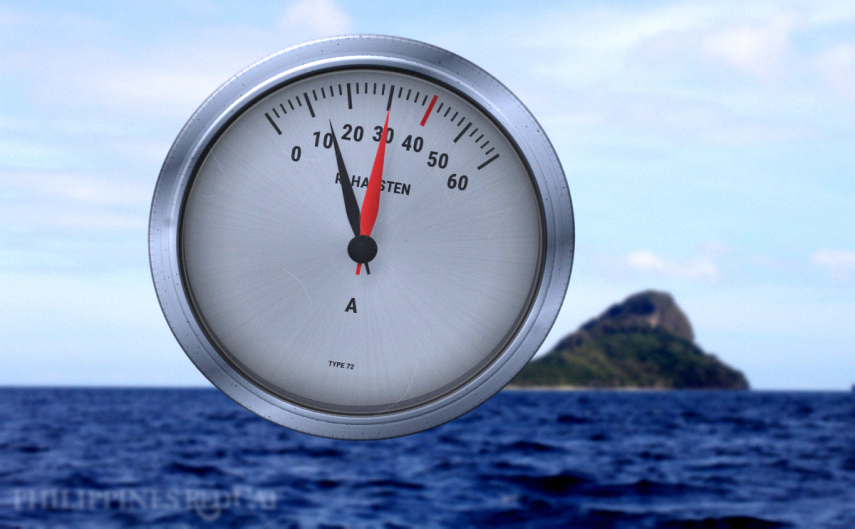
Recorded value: **30** A
